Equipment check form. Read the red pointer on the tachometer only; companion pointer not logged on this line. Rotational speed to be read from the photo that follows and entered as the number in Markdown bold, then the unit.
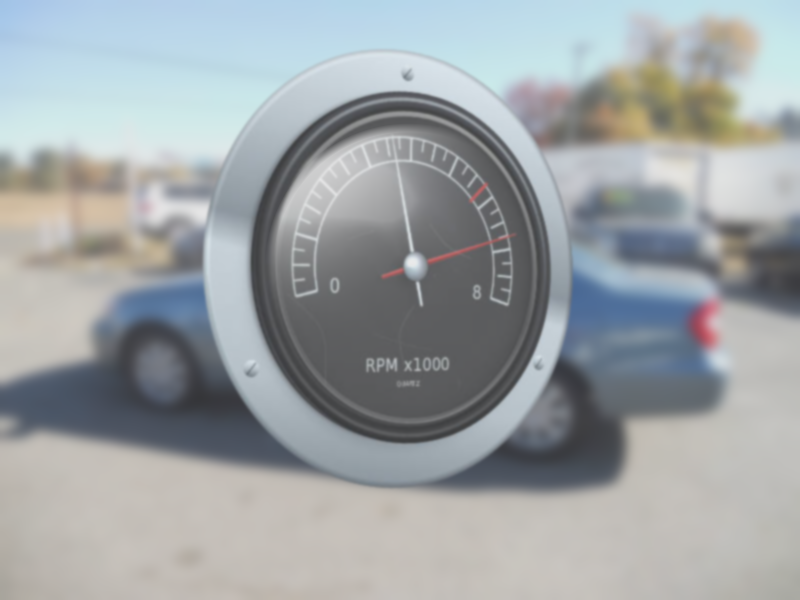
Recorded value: **6750** rpm
